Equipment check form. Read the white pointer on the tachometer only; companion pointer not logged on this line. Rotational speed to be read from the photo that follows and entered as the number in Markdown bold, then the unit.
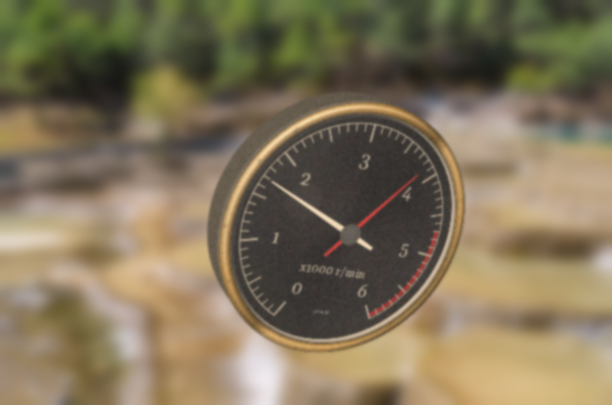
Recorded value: **1700** rpm
